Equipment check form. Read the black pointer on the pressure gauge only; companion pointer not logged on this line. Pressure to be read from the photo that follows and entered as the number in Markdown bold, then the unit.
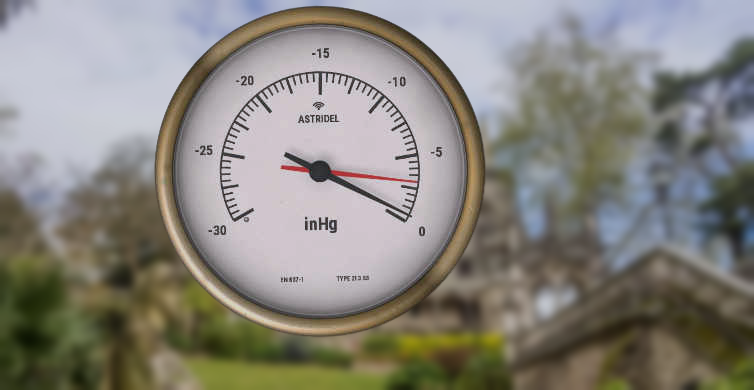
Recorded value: **-0.5** inHg
